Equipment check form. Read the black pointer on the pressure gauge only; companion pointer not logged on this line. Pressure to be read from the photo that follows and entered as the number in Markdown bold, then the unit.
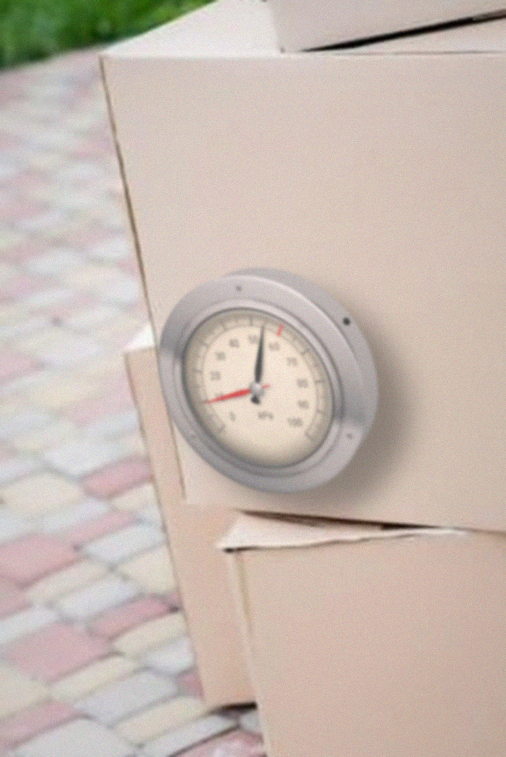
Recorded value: **55** kPa
